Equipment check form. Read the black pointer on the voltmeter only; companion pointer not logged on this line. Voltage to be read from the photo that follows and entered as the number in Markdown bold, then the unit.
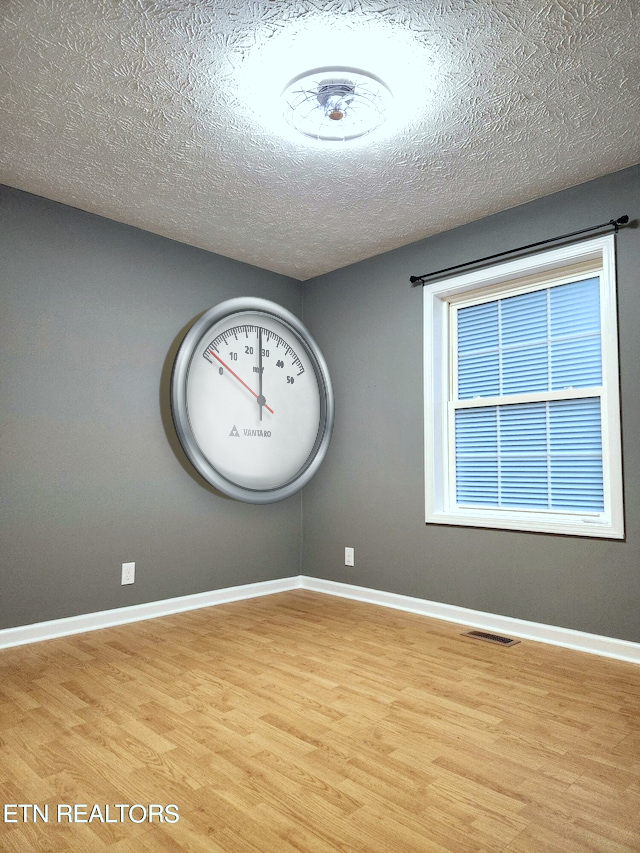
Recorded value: **25** mV
